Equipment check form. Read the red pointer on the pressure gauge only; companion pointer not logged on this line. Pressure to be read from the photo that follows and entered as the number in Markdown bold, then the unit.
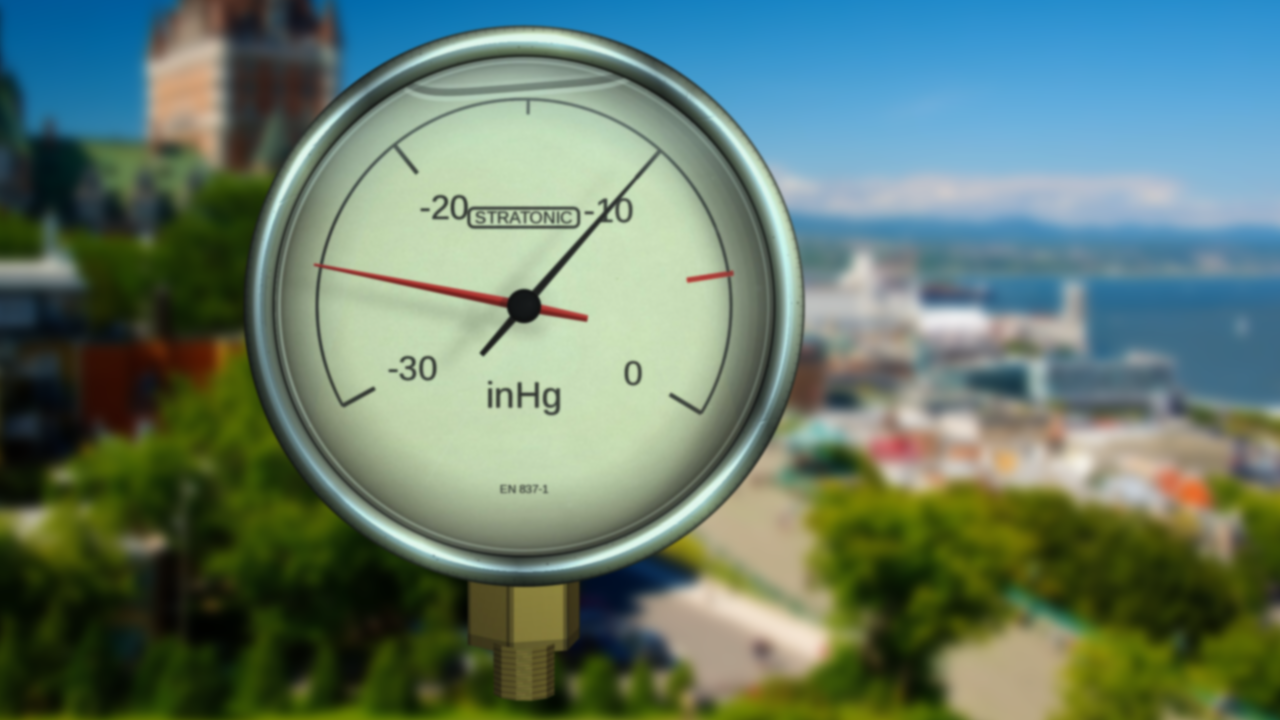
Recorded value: **-25** inHg
